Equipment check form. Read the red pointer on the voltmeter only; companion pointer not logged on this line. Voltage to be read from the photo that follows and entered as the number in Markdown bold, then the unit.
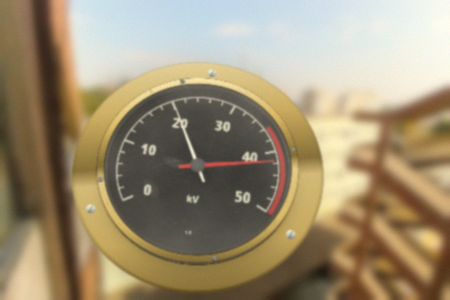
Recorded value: **42** kV
